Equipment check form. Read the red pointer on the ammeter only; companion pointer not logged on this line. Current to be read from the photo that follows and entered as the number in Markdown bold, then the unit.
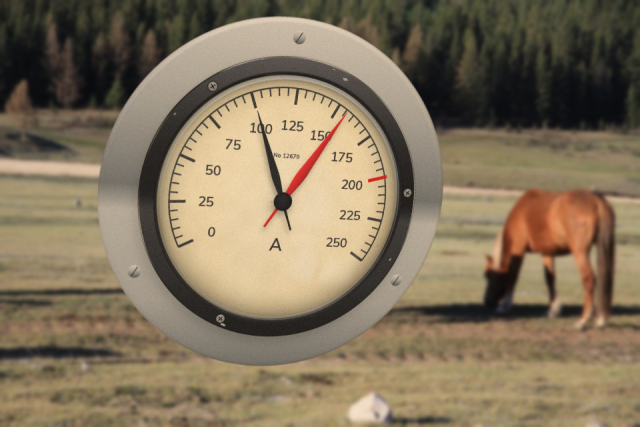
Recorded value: **155** A
